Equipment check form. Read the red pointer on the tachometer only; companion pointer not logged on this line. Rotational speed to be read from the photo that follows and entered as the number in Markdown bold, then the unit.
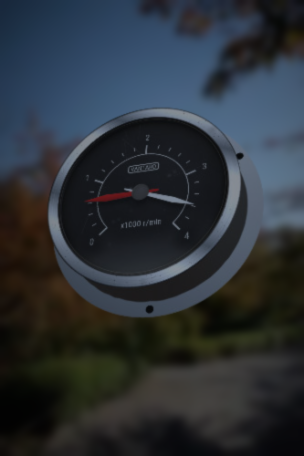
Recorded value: **600** rpm
